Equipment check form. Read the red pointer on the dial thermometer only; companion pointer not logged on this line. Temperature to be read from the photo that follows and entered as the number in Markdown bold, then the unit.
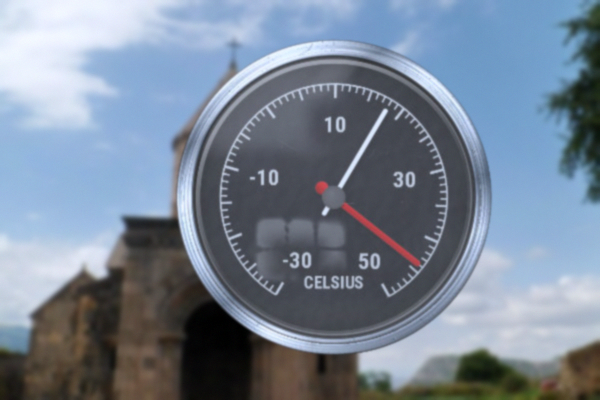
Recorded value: **44** °C
